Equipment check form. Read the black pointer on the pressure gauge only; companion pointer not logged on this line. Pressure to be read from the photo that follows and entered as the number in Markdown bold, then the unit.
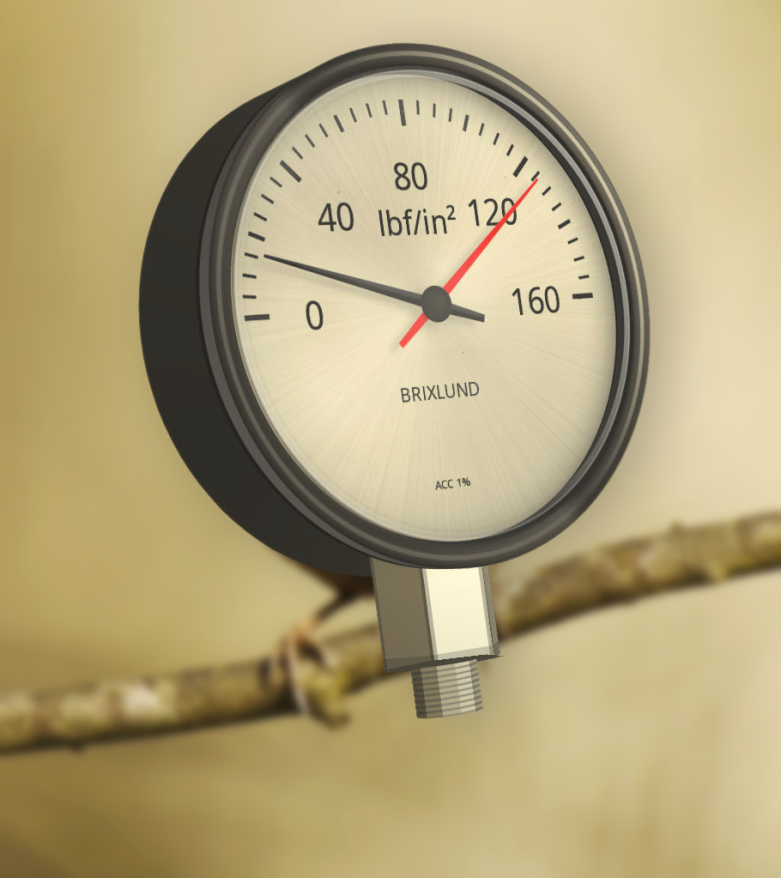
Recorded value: **15** psi
